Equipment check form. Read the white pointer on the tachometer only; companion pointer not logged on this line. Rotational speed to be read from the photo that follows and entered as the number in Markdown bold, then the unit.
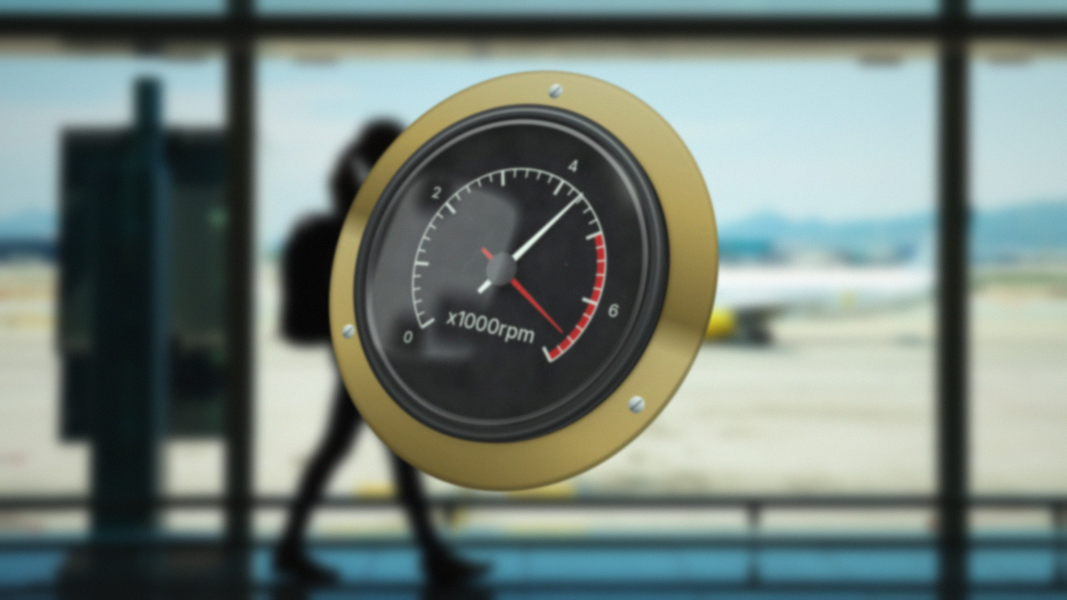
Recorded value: **4400** rpm
